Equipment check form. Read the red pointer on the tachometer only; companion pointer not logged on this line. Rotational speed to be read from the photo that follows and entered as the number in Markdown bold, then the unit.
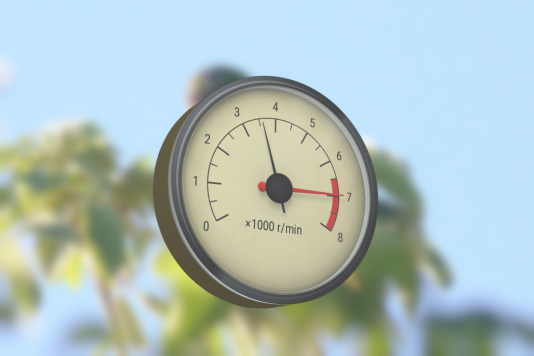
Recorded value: **7000** rpm
